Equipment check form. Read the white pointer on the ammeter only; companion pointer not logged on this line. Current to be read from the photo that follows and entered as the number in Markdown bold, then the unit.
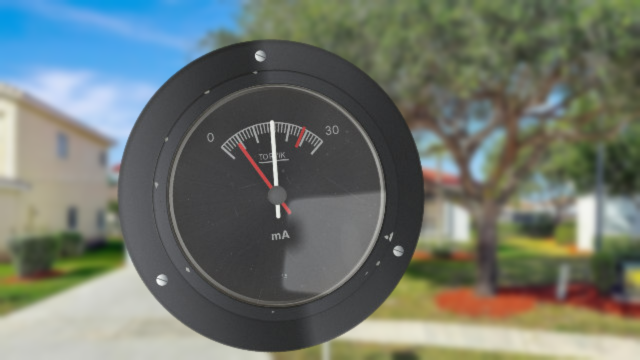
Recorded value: **15** mA
